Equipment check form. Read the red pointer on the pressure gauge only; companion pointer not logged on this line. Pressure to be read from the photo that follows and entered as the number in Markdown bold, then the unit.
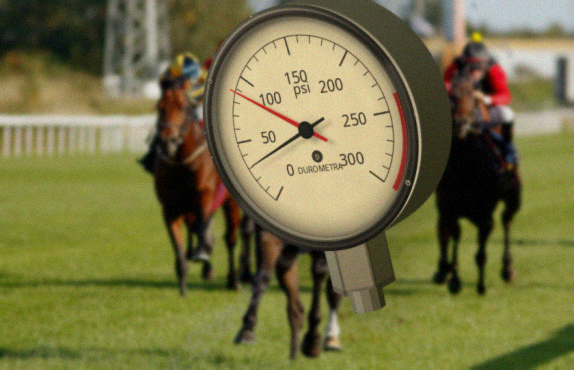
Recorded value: **90** psi
